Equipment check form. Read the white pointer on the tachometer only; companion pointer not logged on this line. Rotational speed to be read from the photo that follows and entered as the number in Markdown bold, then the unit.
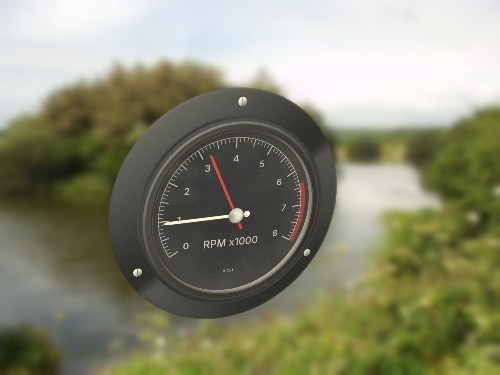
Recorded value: **1000** rpm
